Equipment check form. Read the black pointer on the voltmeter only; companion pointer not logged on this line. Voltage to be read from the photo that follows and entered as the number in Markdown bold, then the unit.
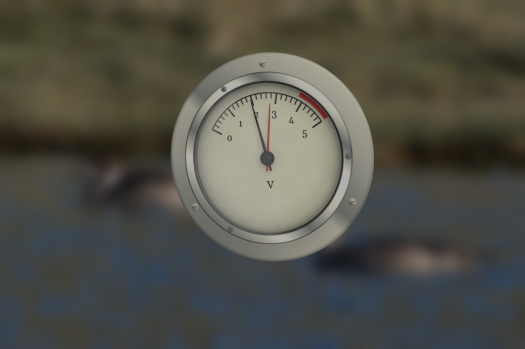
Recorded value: **2** V
